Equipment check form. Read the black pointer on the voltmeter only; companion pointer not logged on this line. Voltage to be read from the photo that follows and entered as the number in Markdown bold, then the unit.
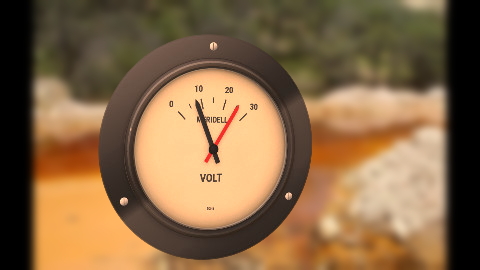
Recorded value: **7.5** V
